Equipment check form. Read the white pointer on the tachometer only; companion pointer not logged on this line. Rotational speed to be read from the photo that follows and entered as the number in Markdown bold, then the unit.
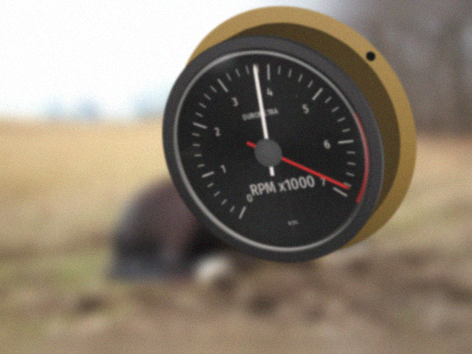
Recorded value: **3800** rpm
